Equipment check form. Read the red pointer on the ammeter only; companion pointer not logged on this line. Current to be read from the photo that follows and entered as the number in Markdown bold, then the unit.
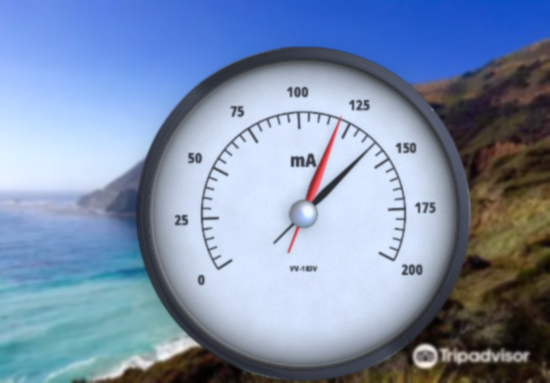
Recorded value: **120** mA
